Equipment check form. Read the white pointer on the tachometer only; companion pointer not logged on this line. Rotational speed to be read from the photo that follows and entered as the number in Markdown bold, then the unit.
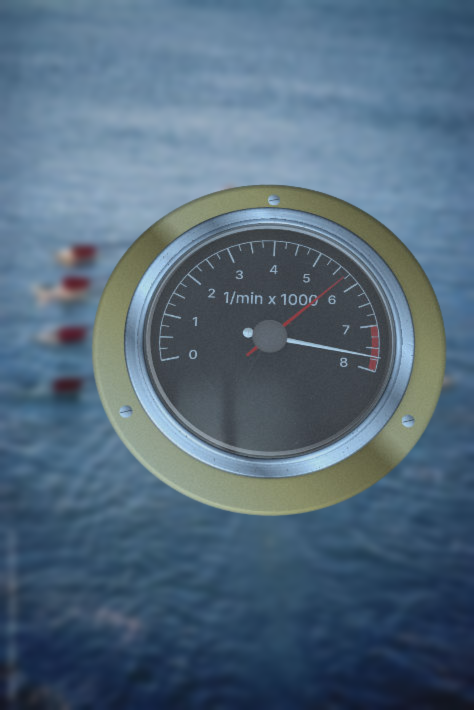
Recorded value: **7750** rpm
